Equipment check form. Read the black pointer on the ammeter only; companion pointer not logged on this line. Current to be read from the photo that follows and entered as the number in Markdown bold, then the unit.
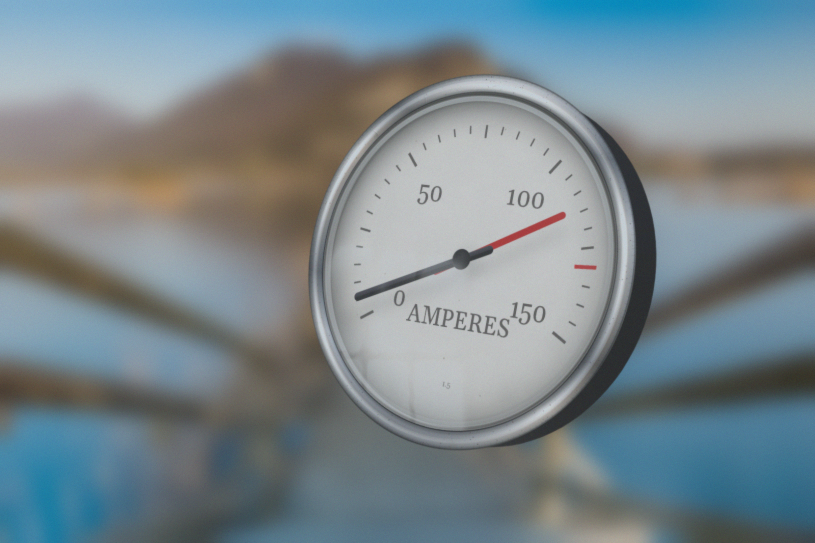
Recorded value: **5** A
